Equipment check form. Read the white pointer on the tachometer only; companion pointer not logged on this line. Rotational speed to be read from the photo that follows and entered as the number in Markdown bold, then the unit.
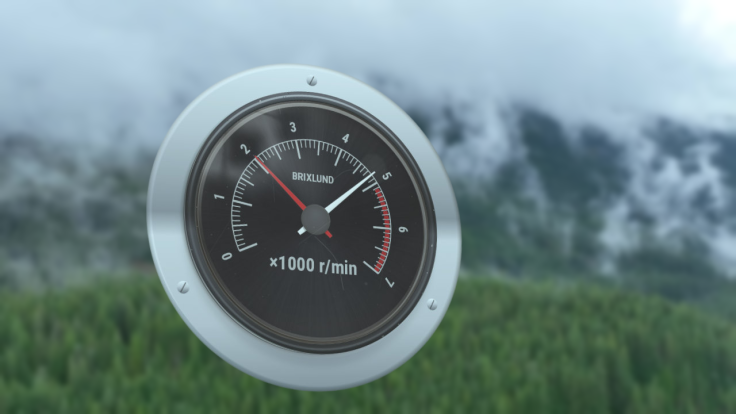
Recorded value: **4800** rpm
